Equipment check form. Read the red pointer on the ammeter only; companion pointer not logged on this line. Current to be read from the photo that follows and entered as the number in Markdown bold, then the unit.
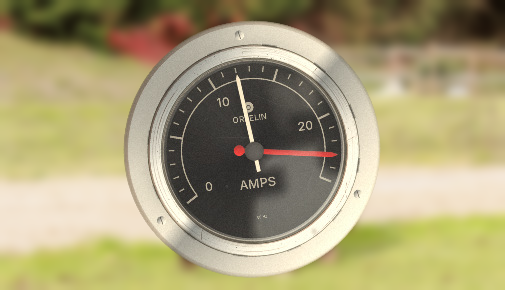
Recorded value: **23** A
